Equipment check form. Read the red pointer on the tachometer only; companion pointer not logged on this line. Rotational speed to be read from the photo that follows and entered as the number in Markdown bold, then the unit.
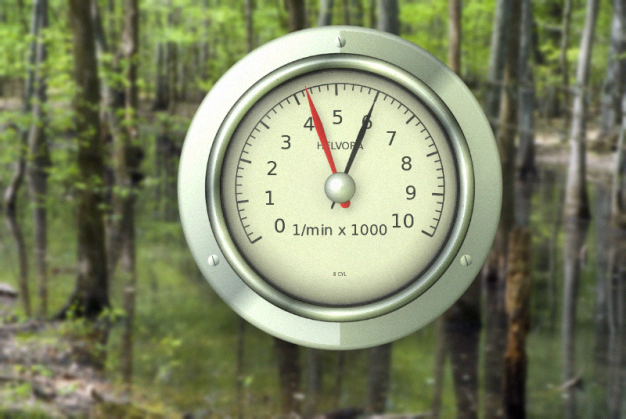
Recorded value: **4300** rpm
